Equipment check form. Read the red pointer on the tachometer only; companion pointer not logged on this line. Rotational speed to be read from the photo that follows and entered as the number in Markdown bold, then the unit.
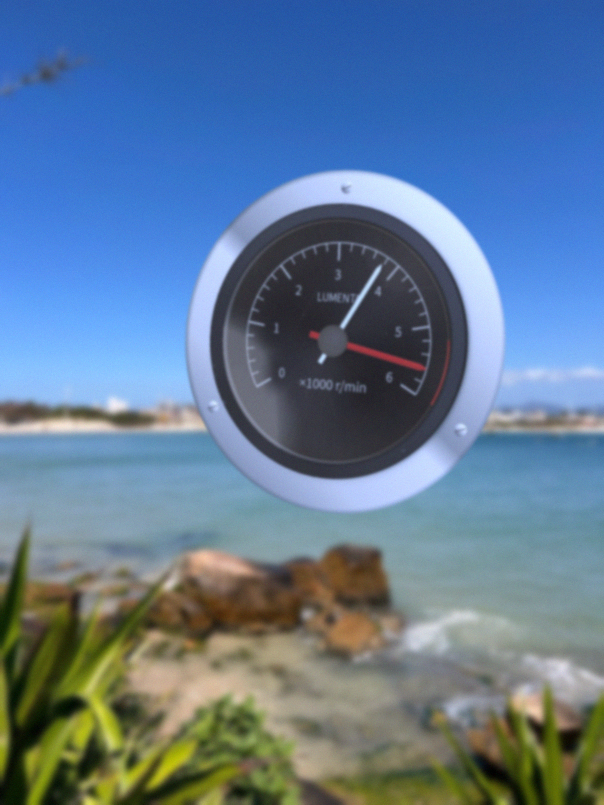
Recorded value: **5600** rpm
